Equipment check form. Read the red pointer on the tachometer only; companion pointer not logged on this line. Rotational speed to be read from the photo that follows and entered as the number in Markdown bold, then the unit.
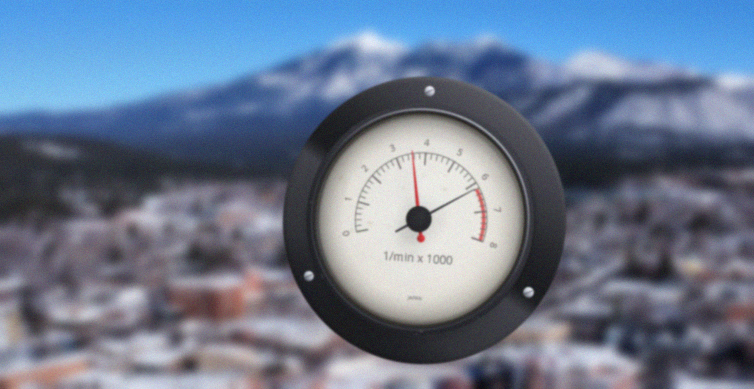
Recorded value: **3600** rpm
